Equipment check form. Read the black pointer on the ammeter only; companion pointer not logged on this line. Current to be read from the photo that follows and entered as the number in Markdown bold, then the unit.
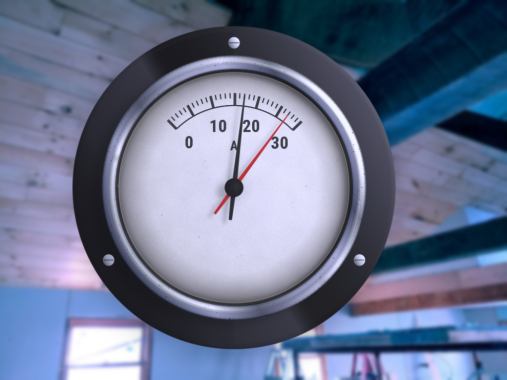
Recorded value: **17** A
